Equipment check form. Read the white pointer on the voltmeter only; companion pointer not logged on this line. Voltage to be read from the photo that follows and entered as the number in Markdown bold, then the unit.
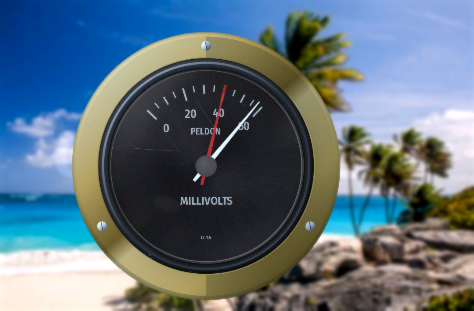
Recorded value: **57.5** mV
